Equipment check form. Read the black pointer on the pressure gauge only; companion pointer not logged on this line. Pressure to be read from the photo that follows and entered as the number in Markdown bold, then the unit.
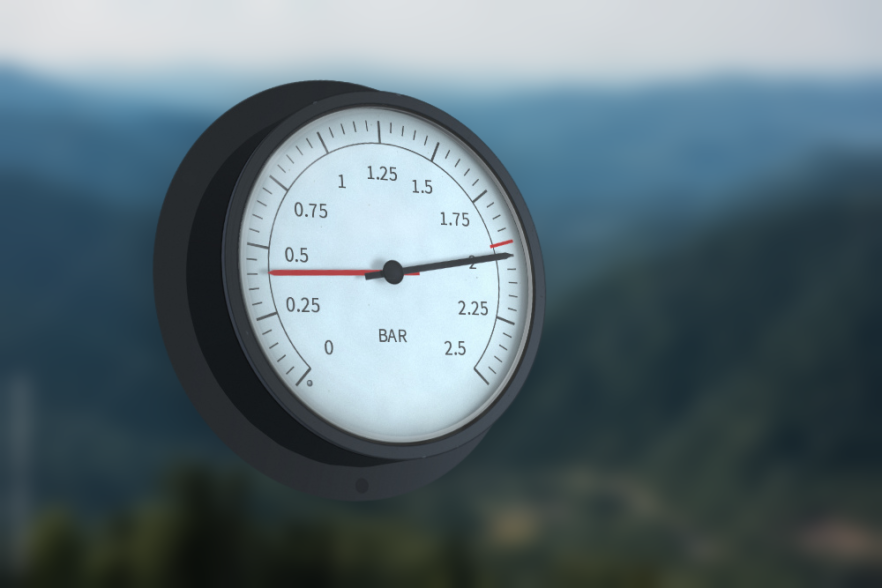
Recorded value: **2** bar
